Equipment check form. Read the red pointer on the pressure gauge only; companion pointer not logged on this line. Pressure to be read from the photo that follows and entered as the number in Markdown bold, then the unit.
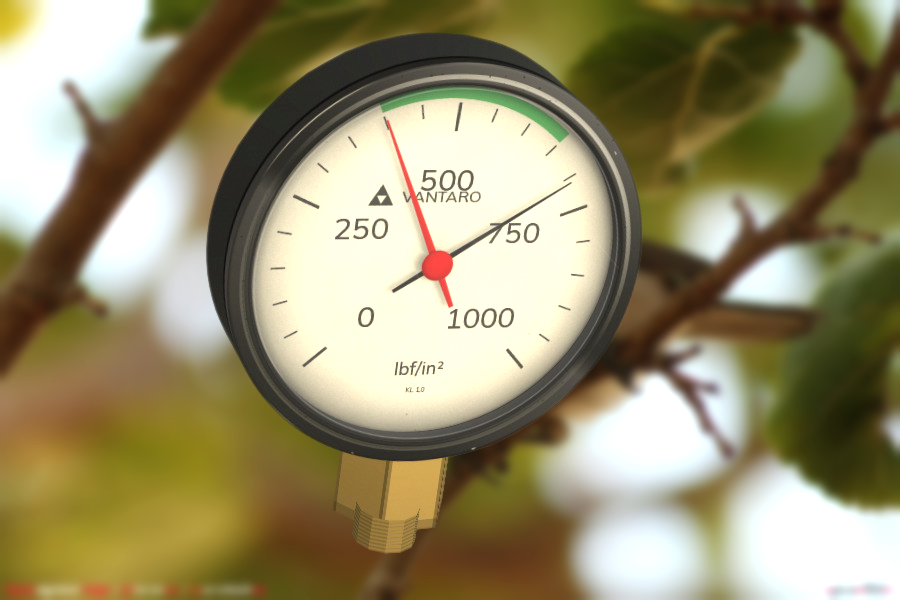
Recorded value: **400** psi
